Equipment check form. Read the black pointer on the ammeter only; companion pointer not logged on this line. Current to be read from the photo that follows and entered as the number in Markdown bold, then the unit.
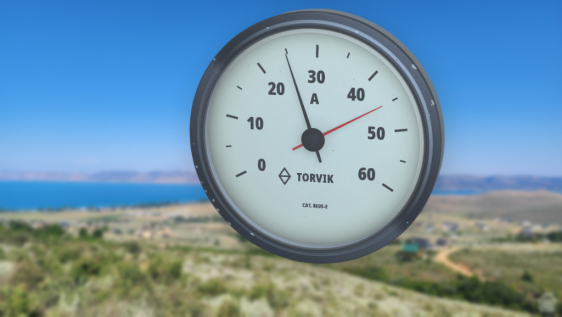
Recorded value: **25** A
